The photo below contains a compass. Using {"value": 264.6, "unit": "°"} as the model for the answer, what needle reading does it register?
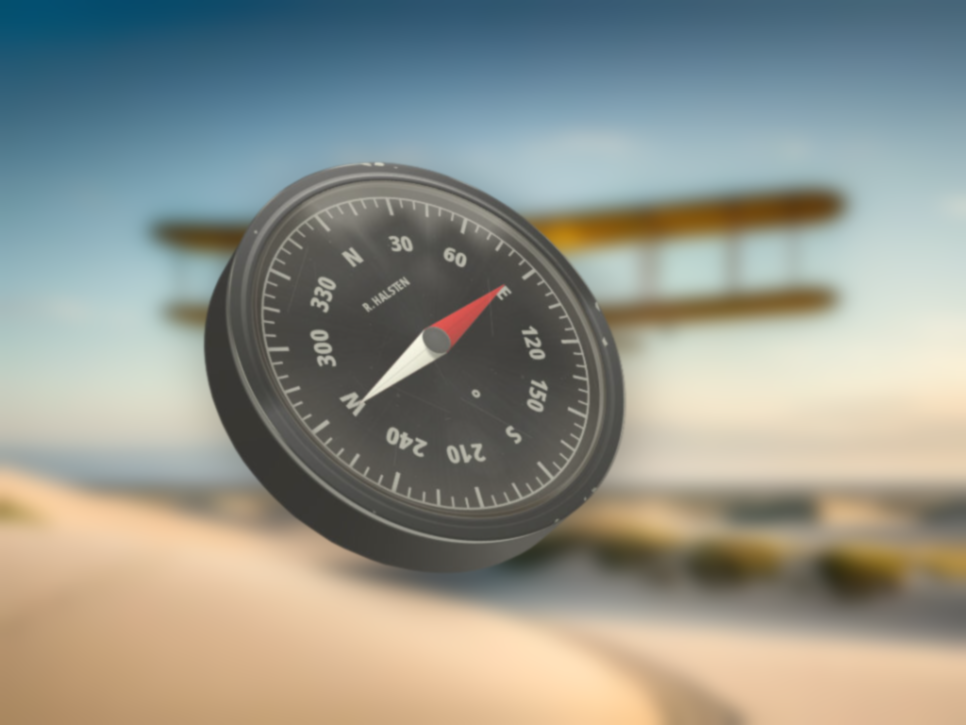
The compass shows {"value": 87.5, "unit": "°"}
